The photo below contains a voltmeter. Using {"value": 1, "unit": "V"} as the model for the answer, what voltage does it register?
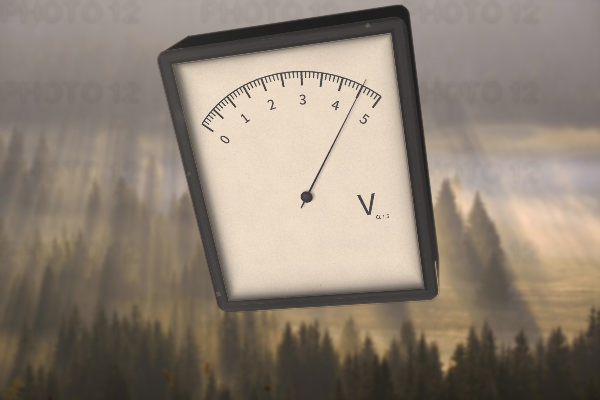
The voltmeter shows {"value": 4.5, "unit": "V"}
